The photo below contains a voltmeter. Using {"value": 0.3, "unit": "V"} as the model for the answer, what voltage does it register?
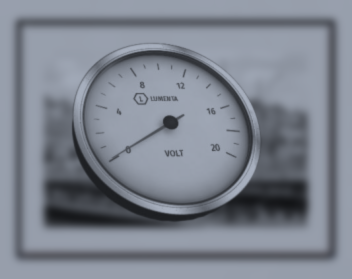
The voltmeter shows {"value": 0, "unit": "V"}
